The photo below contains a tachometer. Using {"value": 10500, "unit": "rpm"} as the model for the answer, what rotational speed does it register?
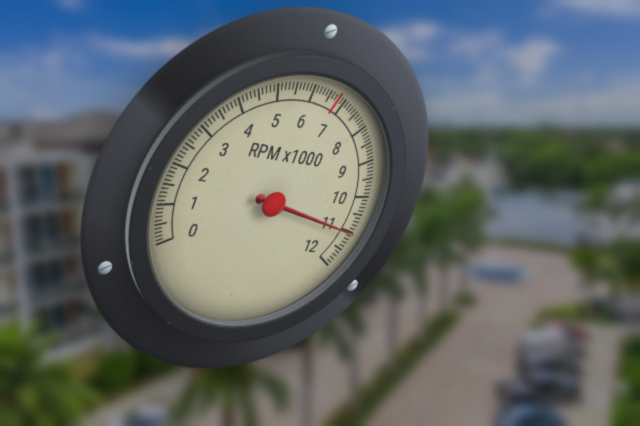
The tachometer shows {"value": 11000, "unit": "rpm"}
